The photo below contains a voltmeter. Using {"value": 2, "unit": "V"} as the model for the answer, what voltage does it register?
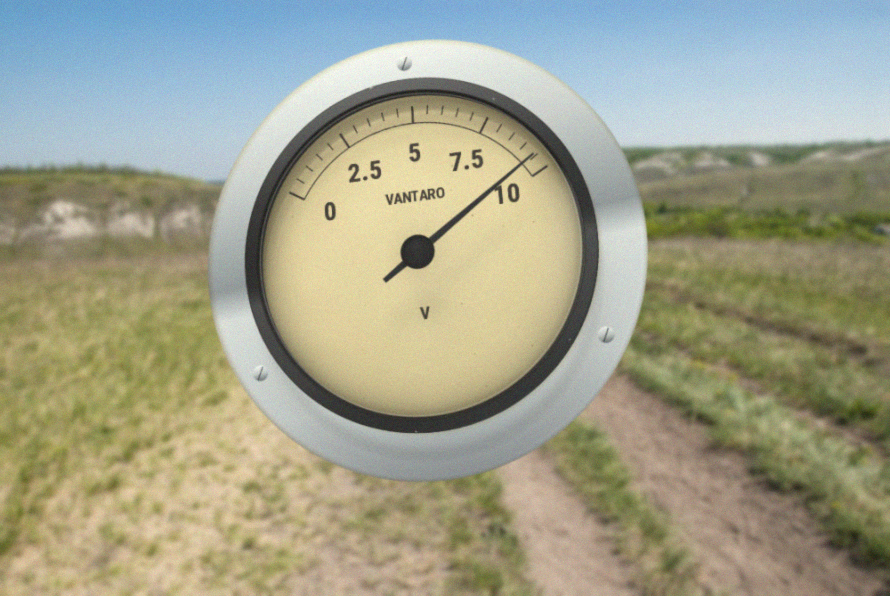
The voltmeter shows {"value": 9.5, "unit": "V"}
